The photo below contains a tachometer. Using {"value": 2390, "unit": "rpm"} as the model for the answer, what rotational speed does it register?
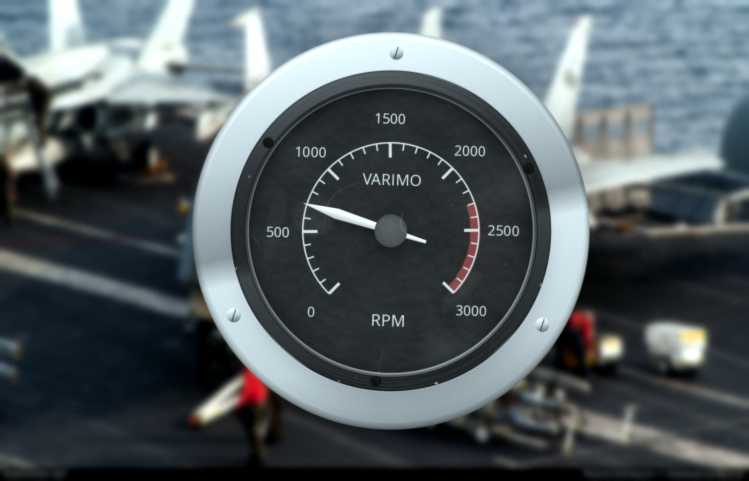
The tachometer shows {"value": 700, "unit": "rpm"}
